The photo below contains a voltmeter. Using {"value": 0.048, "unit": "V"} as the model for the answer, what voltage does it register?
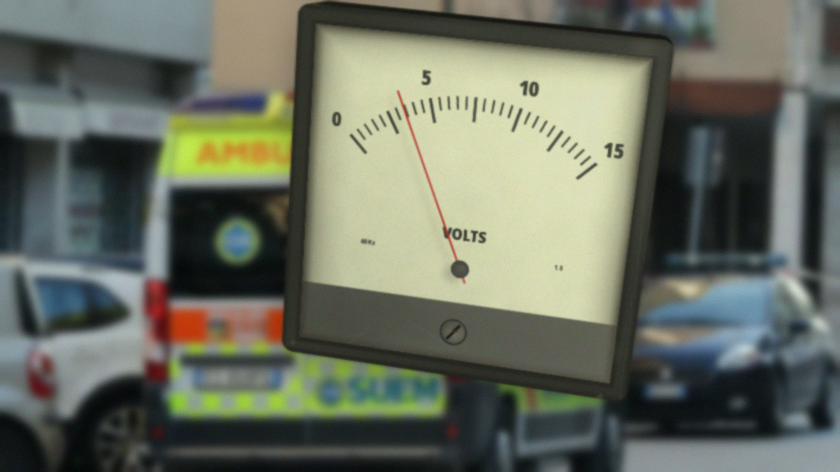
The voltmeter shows {"value": 3.5, "unit": "V"}
